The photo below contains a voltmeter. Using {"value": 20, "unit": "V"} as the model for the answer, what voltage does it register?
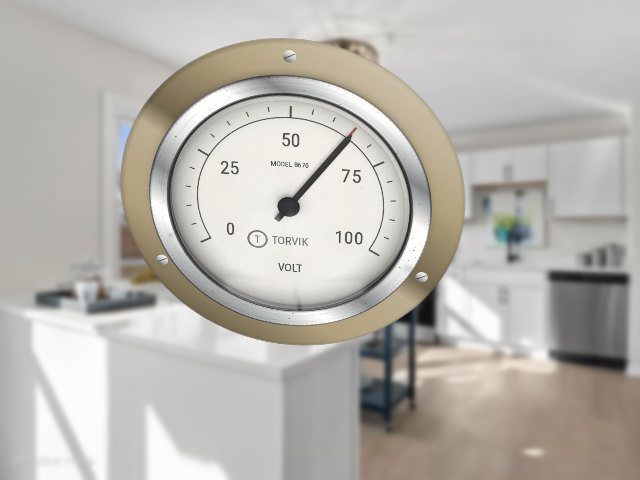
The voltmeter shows {"value": 65, "unit": "V"}
